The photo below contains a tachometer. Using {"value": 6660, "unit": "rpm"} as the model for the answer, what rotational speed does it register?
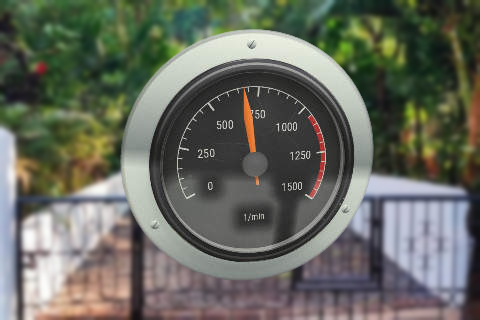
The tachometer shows {"value": 675, "unit": "rpm"}
